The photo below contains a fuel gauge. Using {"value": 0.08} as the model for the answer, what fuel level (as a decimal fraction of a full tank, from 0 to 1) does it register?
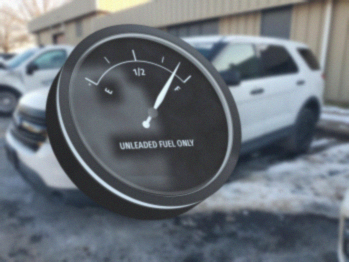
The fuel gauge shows {"value": 0.875}
